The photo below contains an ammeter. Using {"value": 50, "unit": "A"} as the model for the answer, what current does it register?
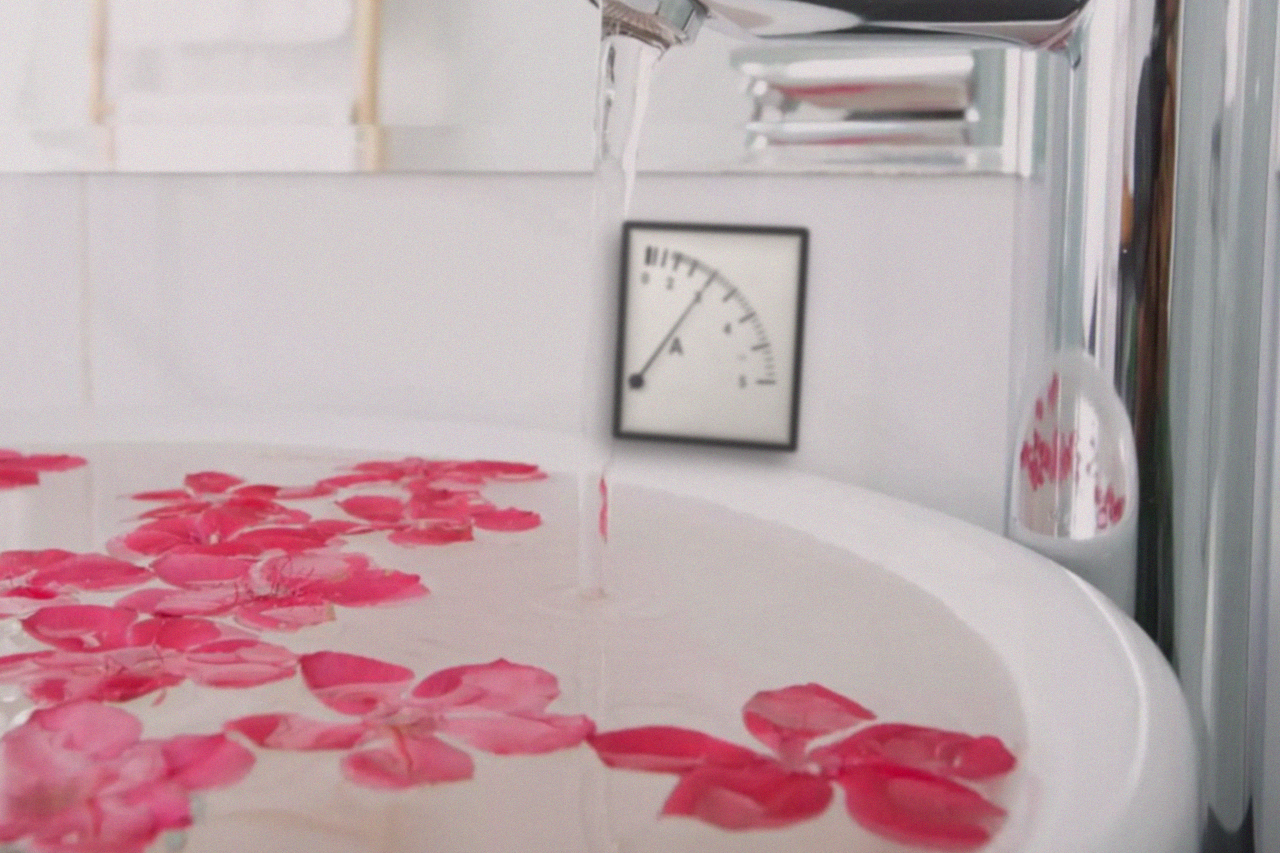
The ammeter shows {"value": 3, "unit": "A"}
